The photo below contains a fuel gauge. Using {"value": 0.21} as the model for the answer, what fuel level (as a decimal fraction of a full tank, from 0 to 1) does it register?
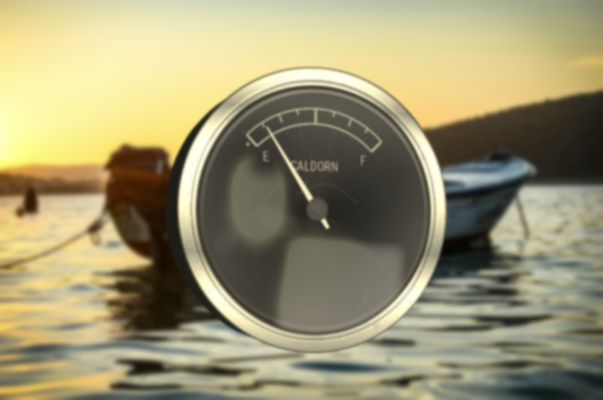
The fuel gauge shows {"value": 0.125}
